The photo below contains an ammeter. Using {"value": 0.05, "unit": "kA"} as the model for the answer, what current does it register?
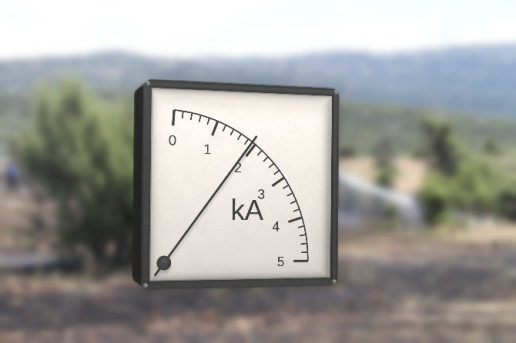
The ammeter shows {"value": 1.9, "unit": "kA"}
